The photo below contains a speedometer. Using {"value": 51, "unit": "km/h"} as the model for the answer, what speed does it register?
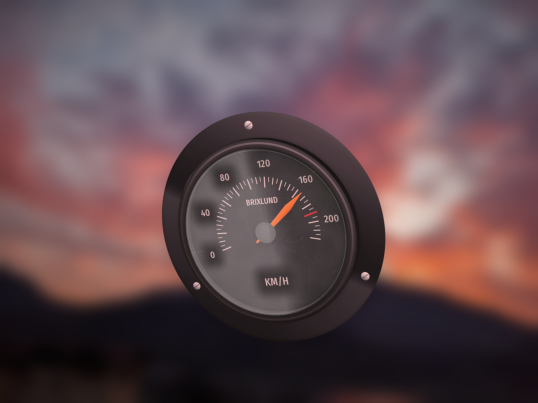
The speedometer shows {"value": 165, "unit": "km/h"}
